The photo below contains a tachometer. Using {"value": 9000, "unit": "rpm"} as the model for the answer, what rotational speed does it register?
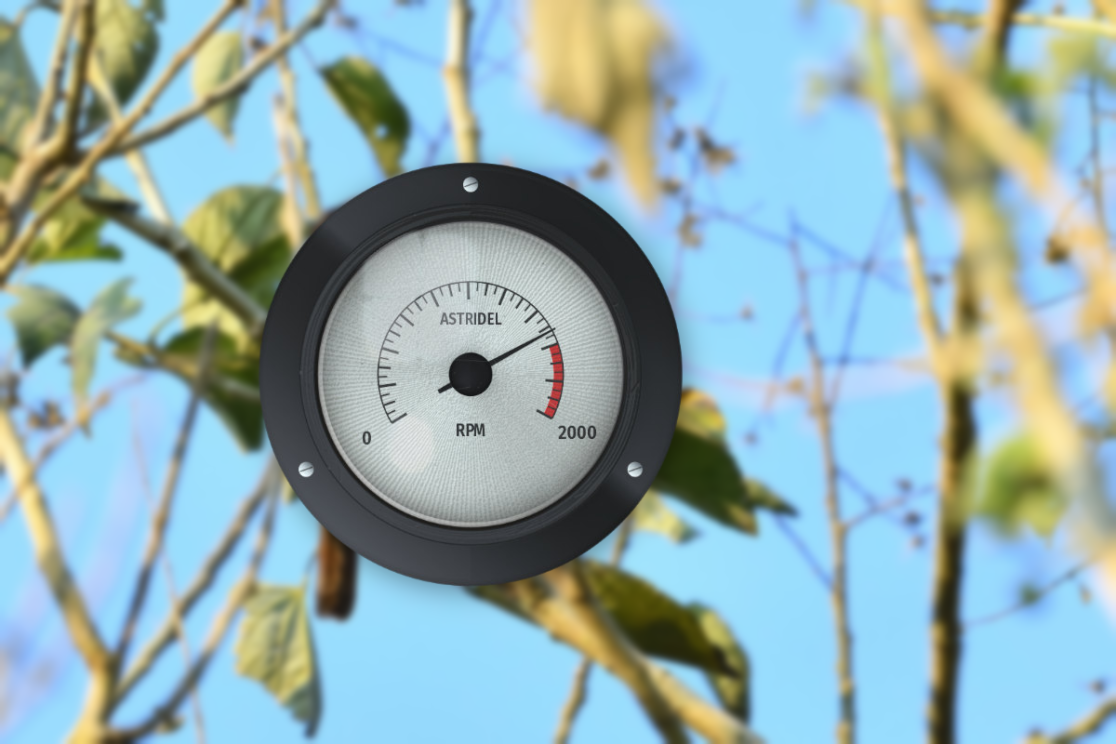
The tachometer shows {"value": 1525, "unit": "rpm"}
